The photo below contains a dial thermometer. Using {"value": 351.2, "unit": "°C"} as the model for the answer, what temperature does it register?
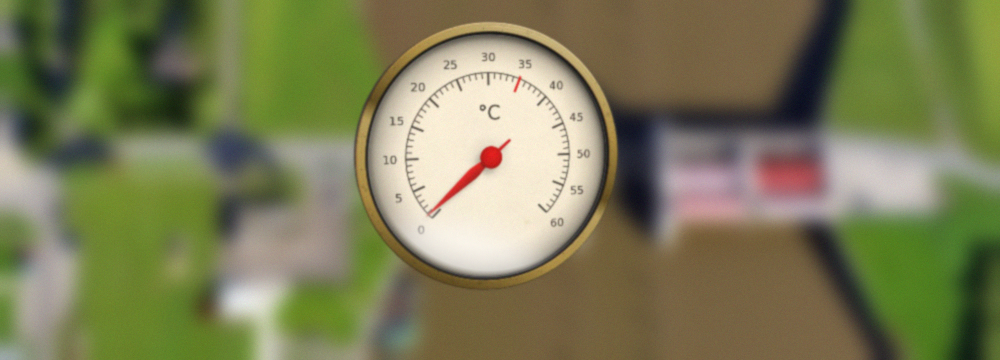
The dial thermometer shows {"value": 1, "unit": "°C"}
